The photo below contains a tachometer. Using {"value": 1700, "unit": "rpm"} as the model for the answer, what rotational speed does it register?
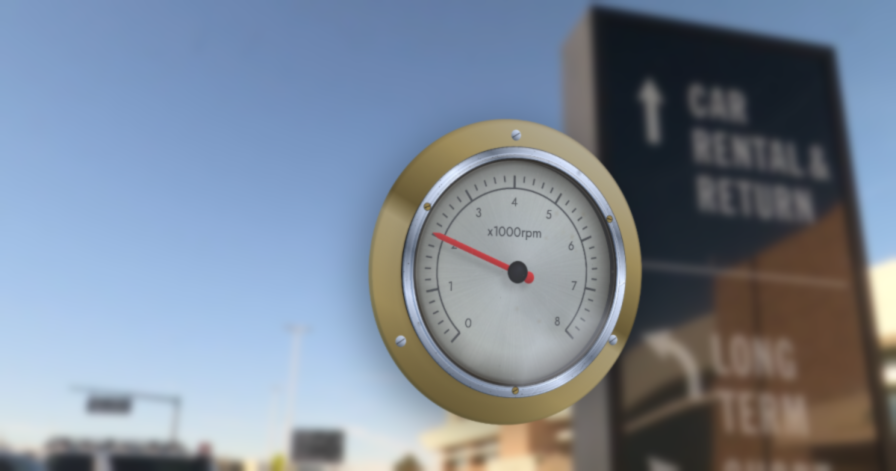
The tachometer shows {"value": 2000, "unit": "rpm"}
